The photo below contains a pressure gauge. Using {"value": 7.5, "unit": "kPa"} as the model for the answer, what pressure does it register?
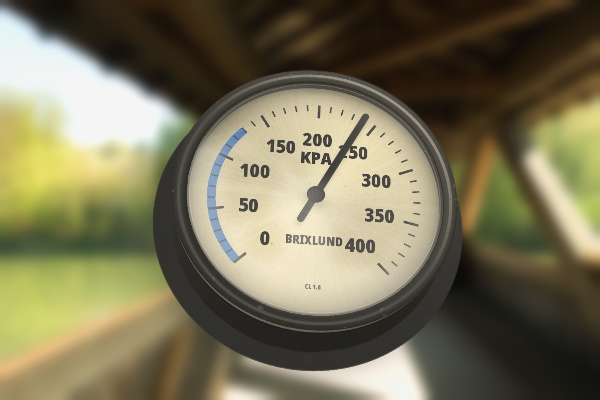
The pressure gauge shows {"value": 240, "unit": "kPa"}
